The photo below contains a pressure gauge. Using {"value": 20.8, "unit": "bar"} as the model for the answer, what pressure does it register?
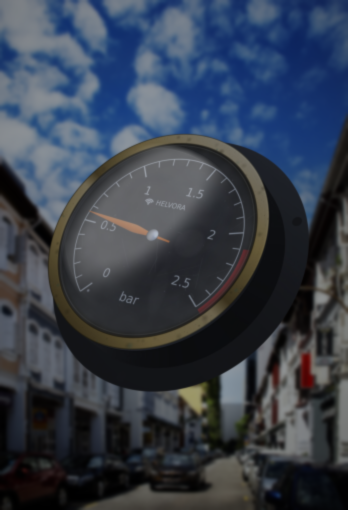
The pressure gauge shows {"value": 0.55, "unit": "bar"}
